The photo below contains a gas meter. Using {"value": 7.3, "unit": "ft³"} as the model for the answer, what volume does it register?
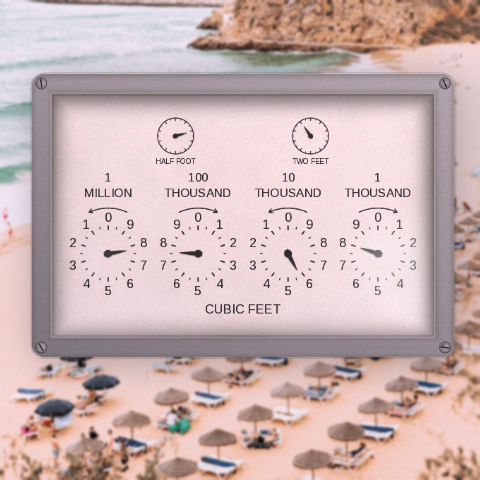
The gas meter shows {"value": 775800, "unit": "ft³"}
